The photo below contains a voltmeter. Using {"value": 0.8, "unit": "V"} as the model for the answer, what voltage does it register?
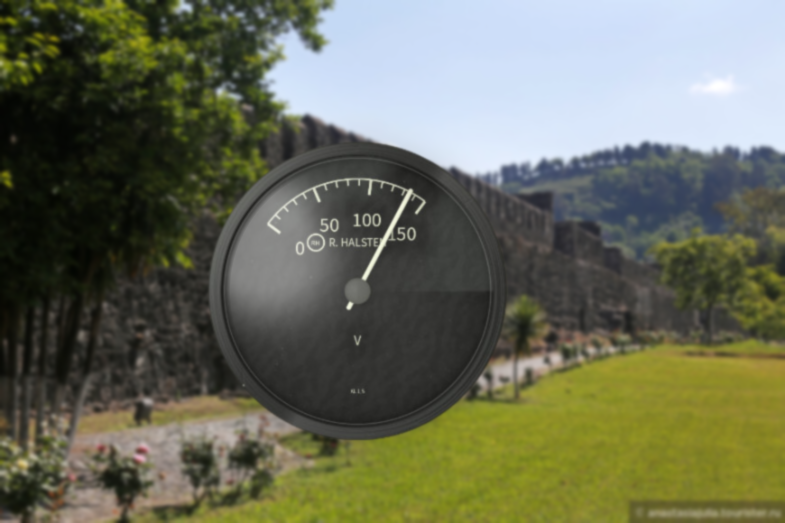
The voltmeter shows {"value": 135, "unit": "V"}
